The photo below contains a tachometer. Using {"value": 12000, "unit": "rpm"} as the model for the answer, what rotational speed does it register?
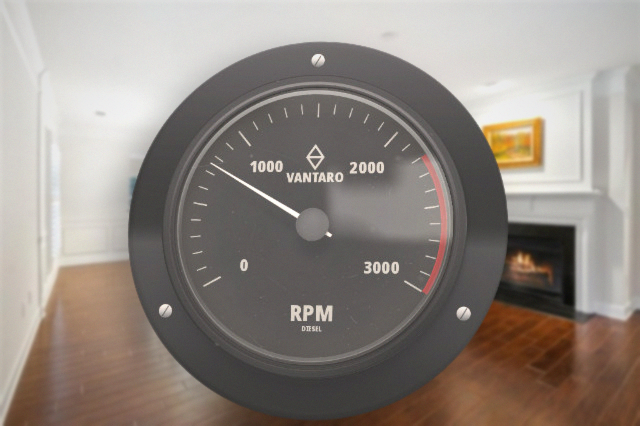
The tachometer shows {"value": 750, "unit": "rpm"}
